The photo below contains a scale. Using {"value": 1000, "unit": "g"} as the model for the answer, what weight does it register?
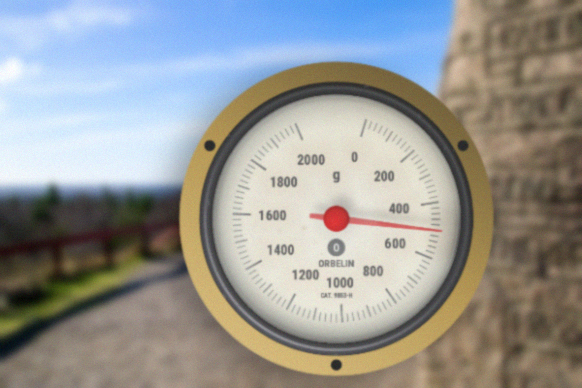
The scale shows {"value": 500, "unit": "g"}
